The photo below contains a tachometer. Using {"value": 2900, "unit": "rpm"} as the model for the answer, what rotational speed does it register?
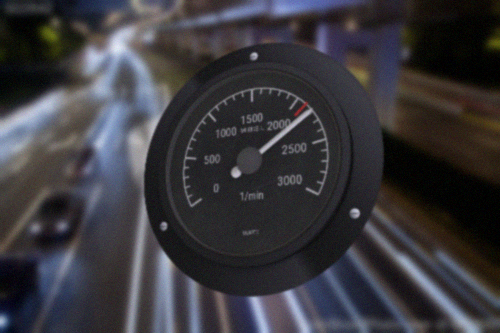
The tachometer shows {"value": 2200, "unit": "rpm"}
